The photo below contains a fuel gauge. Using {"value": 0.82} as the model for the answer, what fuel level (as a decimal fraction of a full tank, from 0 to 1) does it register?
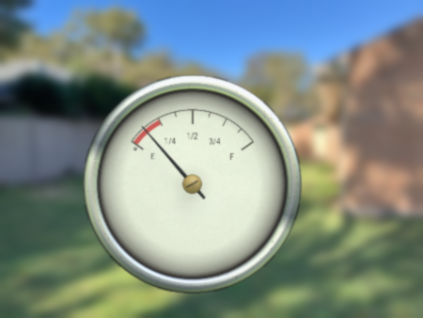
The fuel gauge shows {"value": 0.125}
